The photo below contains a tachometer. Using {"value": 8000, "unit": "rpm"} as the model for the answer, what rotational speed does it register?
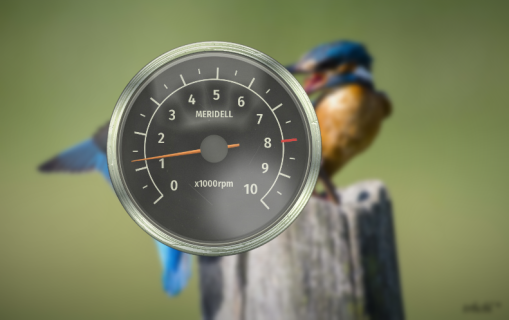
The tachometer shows {"value": 1250, "unit": "rpm"}
